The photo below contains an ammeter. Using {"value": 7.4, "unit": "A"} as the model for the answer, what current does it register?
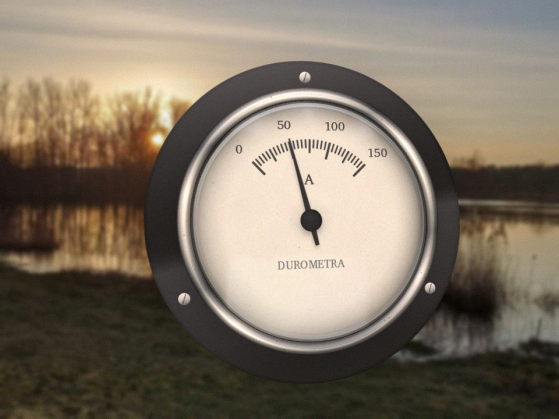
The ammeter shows {"value": 50, "unit": "A"}
